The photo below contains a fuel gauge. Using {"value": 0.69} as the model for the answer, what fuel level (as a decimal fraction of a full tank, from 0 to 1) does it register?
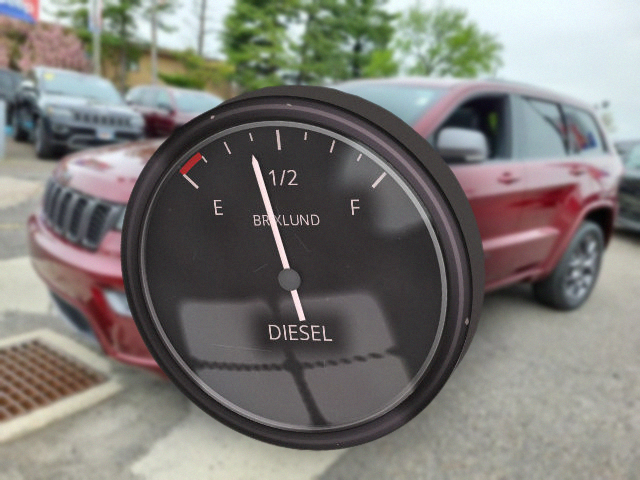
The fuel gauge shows {"value": 0.375}
